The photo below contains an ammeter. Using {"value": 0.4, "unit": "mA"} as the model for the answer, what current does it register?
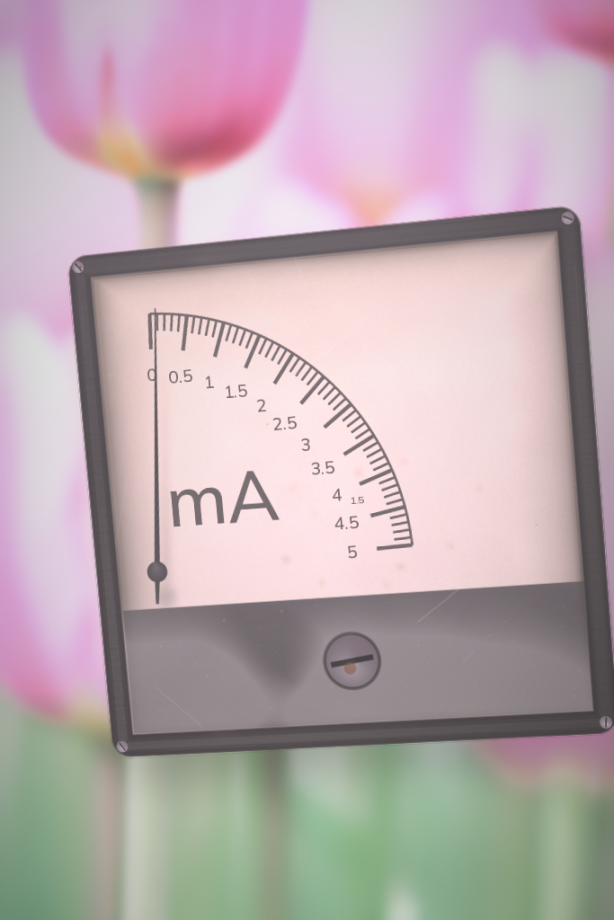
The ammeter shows {"value": 0.1, "unit": "mA"}
